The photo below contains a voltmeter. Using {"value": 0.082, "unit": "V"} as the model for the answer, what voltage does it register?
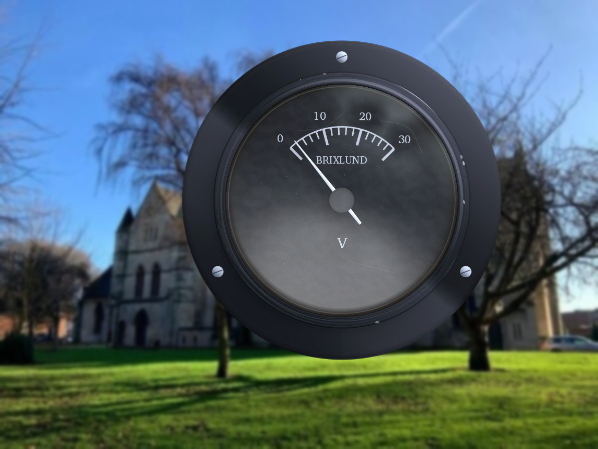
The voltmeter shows {"value": 2, "unit": "V"}
